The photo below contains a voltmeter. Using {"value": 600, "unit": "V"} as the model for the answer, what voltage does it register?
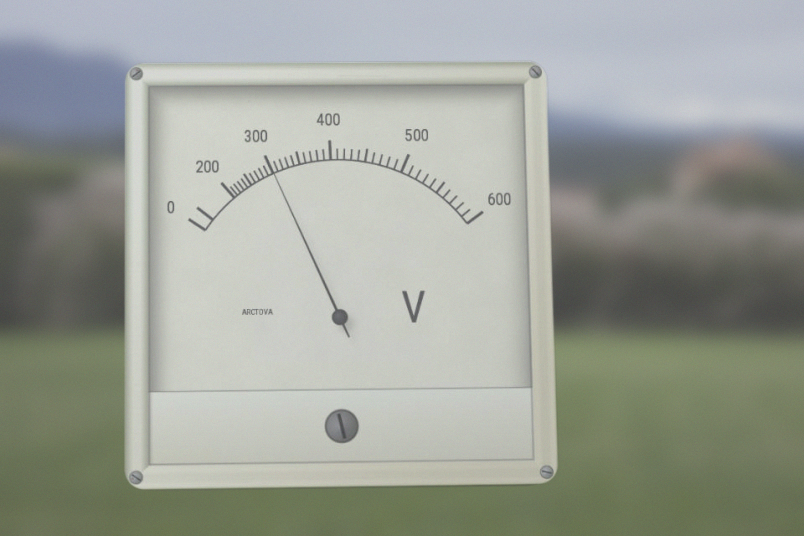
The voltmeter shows {"value": 300, "unit": "V"}
